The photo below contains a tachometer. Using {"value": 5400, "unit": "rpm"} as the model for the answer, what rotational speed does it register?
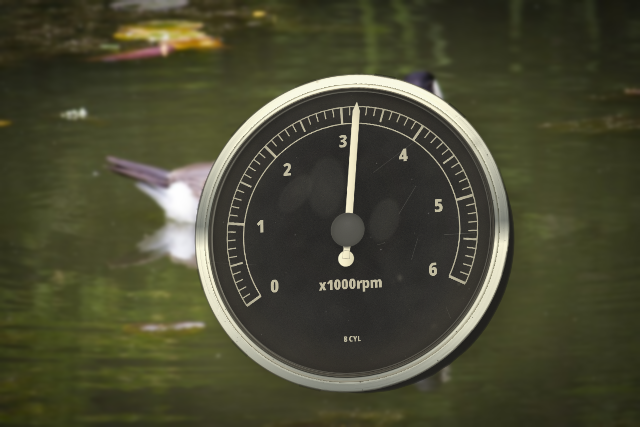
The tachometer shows {"value": 3200, "unit": "rpm"}
